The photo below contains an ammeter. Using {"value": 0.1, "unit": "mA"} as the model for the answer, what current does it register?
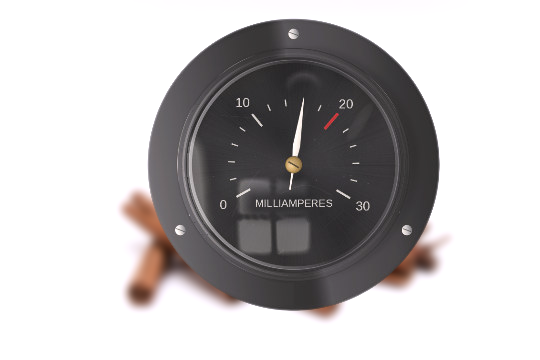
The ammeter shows {"value": 16, "unit": "mA"}
